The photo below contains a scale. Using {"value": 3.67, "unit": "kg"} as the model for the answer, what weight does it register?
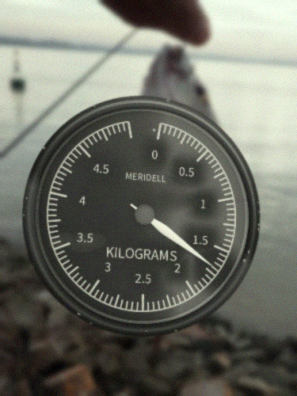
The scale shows {"value": 1.7, "unit": "kg"}
